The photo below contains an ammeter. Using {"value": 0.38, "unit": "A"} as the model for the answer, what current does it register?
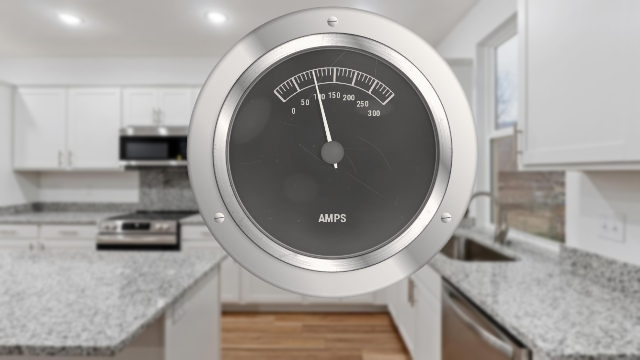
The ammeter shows {"value": 100, "unit": "A"}
